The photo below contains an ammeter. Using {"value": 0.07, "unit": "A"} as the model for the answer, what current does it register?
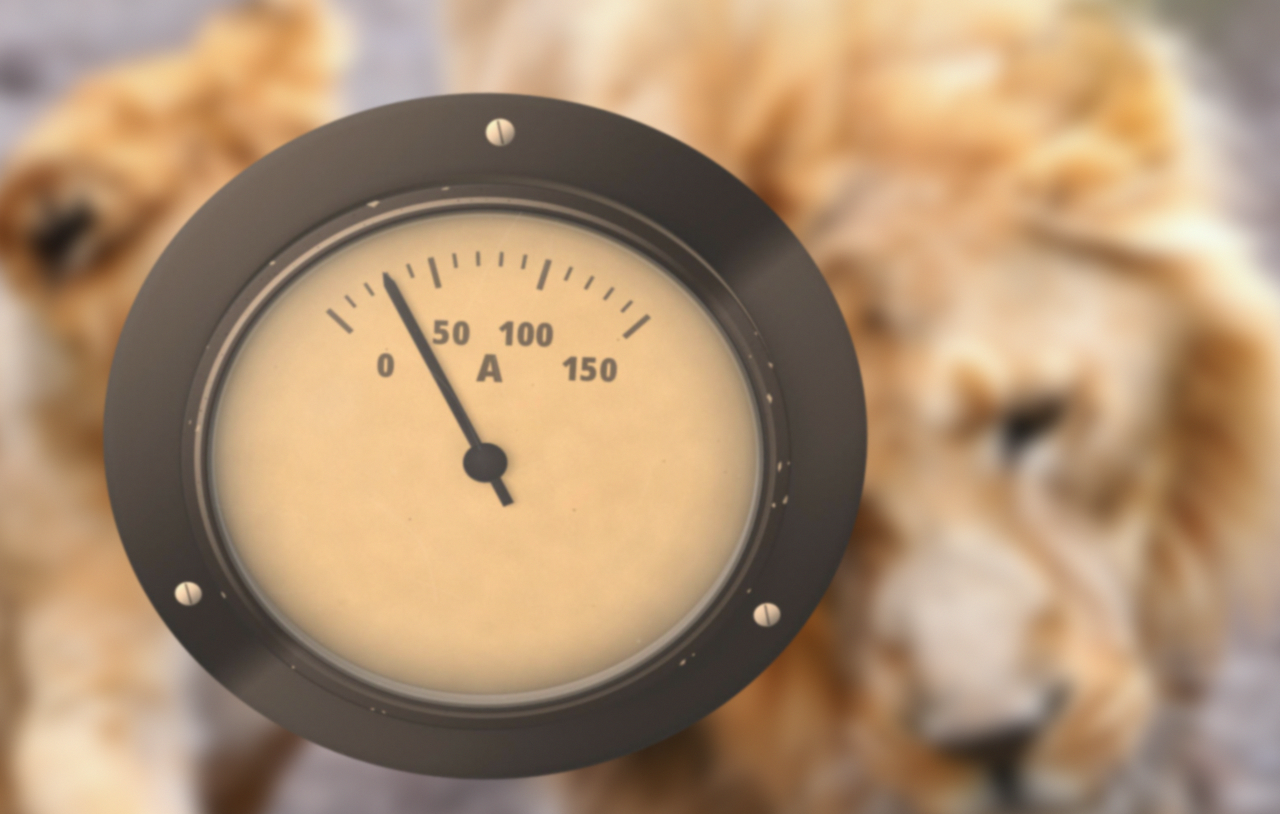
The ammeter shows {"value": 30, "unit": "A"}
